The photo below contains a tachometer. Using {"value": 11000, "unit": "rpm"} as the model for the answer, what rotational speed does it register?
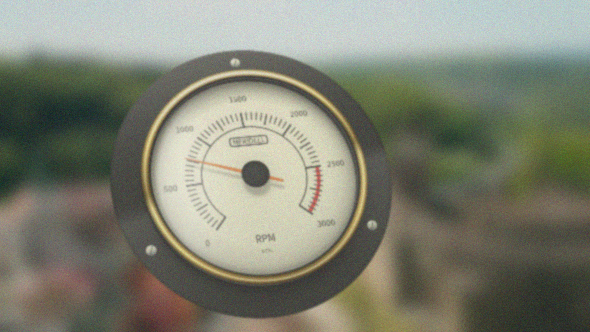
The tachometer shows {"value": 750, "unit": "rpm"}
